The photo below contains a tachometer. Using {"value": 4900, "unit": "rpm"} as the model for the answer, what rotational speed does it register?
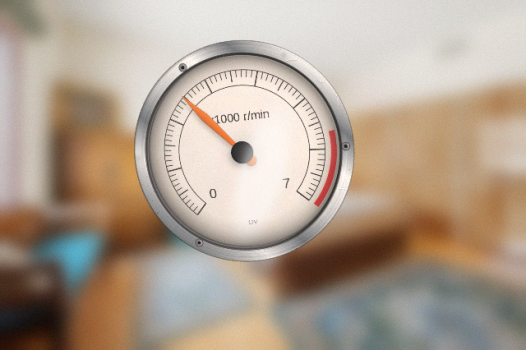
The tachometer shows {"value": 2500, "unit": "rpm"}
